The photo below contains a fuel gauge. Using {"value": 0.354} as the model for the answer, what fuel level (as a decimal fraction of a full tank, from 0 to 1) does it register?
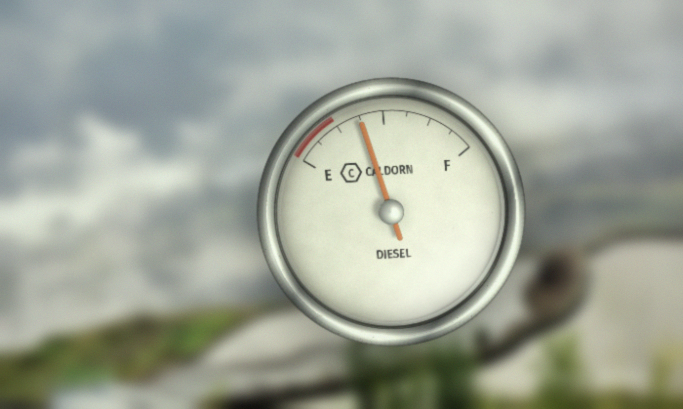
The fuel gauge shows {"value": 0.375}
